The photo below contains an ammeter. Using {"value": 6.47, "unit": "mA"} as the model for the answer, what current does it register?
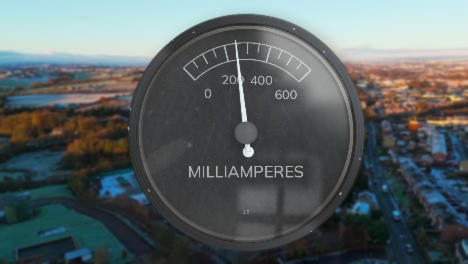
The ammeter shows {"value": 250, "unit": "mA"}
